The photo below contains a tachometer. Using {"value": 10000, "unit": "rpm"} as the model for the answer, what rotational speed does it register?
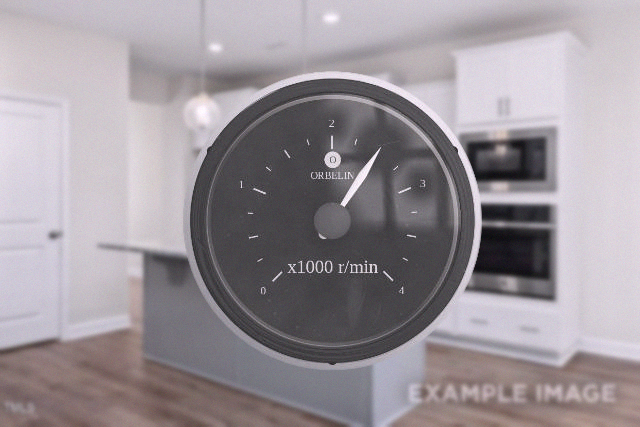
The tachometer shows {"value": 2500, "unit": "rpm"}
